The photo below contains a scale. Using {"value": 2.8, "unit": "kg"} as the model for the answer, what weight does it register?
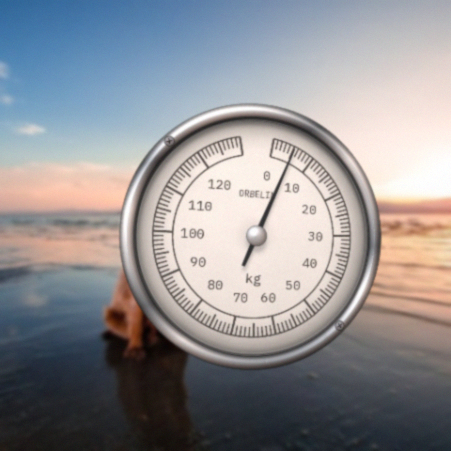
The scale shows {"value": 5, "unit": "kg"}
